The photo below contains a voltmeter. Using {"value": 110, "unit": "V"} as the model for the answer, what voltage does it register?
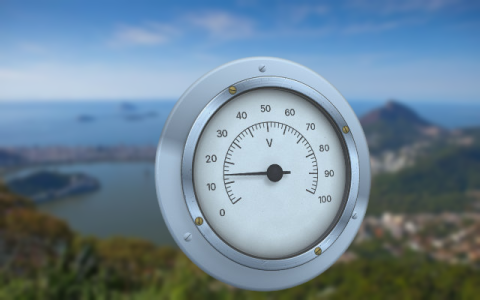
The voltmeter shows {"value": 14, "unit": "V"}
